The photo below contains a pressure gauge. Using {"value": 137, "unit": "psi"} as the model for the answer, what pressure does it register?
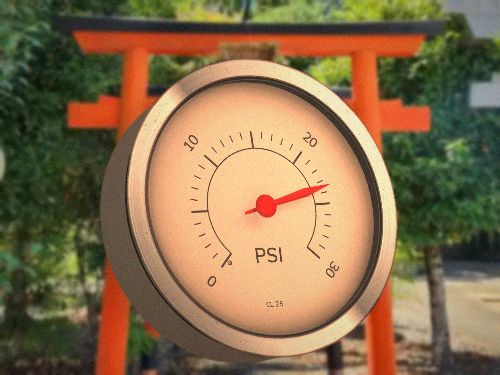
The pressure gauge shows {"value": 23.5, "unit": "psi"}
